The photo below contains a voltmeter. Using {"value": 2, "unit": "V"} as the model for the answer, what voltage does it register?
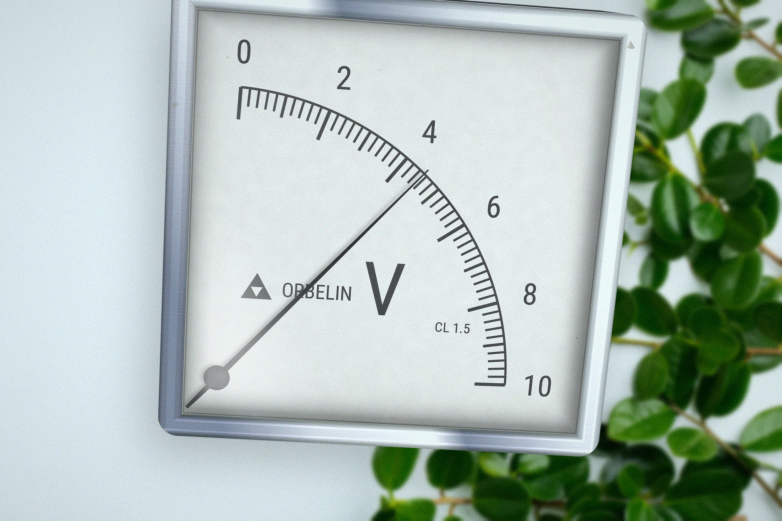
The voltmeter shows {"value": 4.5, "unit": "V"}
